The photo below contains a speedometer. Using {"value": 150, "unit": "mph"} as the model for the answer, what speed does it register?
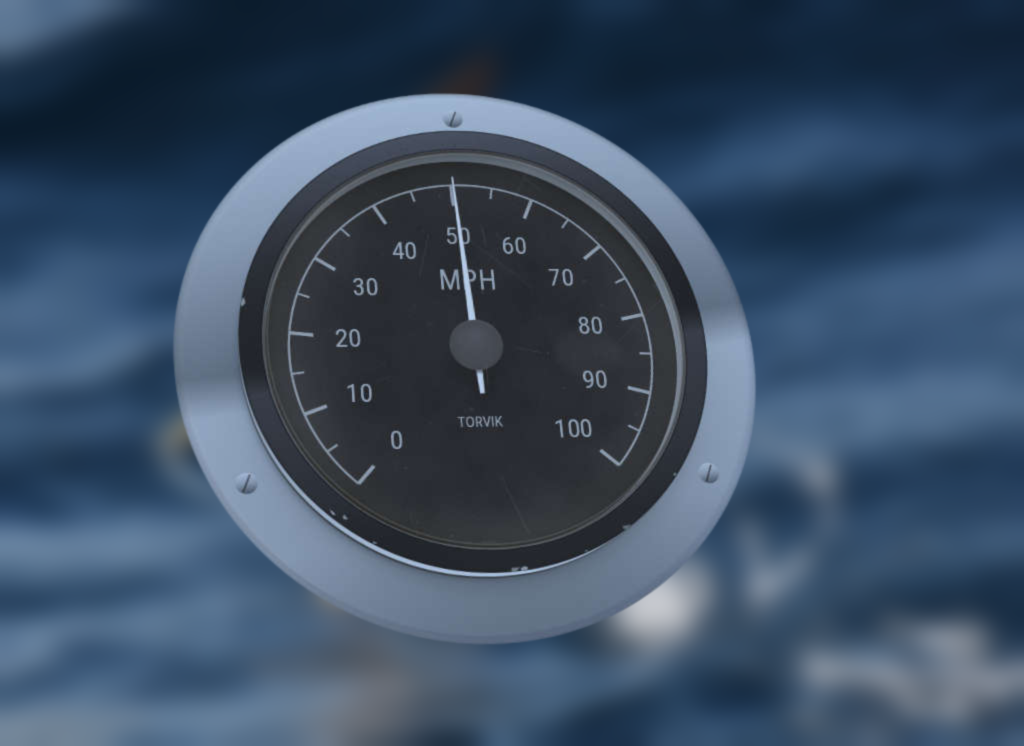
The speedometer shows {"value": 50, "unit": "mph"}
